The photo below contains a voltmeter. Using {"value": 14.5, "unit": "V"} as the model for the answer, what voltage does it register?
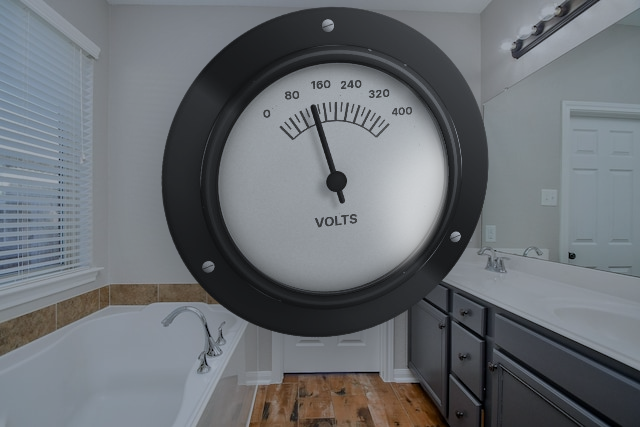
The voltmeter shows {"value": 120, "unit": "V"}
